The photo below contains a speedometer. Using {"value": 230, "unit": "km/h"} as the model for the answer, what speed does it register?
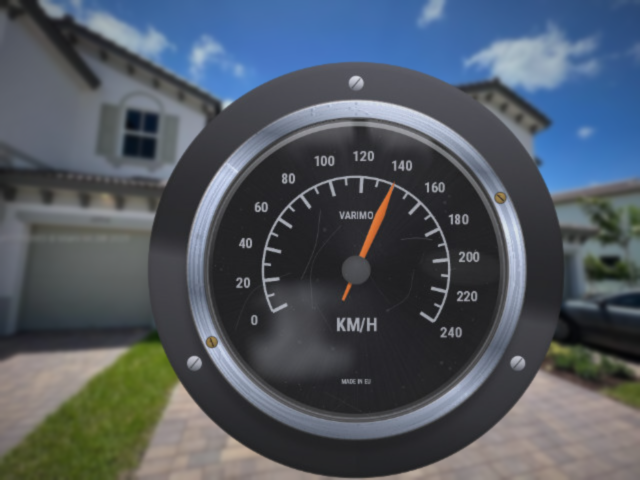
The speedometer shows {"value": 140, "unit": "km/h"}
